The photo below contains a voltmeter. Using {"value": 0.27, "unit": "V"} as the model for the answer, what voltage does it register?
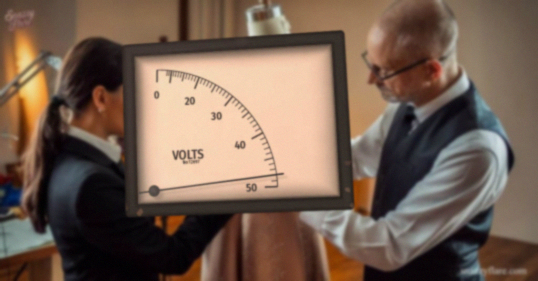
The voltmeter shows {"value": 48, "unit": "V"}
